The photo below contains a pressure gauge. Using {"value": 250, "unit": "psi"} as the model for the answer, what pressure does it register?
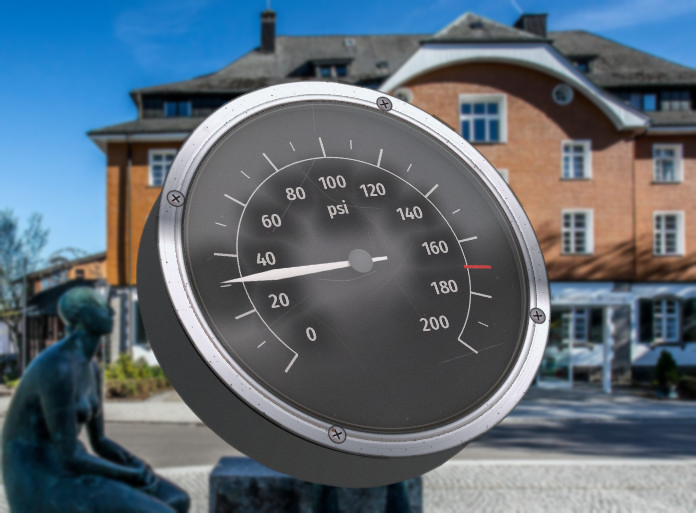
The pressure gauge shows {"value": 30, "unit": "psi"}
